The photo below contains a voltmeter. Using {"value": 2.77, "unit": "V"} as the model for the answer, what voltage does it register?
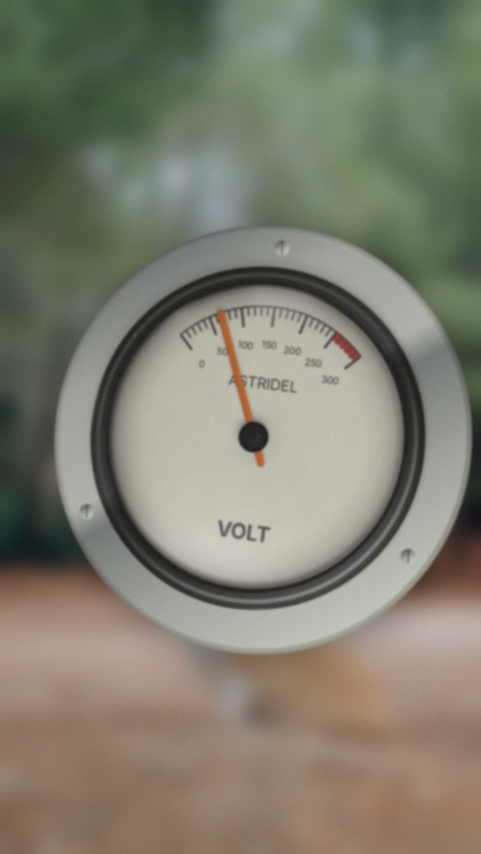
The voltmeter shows {"value": 70, "unit": "V"}
